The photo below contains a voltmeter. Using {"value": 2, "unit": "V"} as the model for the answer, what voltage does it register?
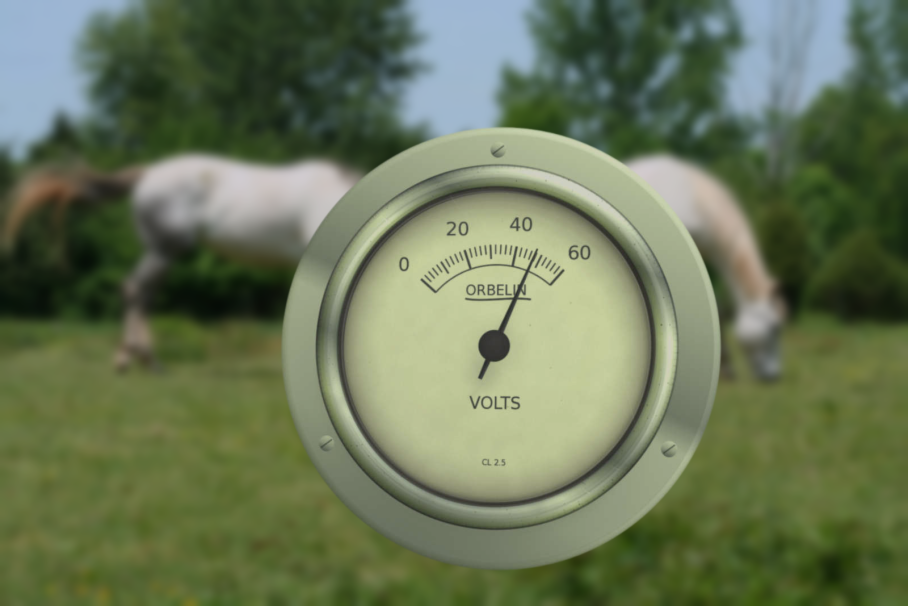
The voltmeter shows {"value": 48, "unit": "V"}
